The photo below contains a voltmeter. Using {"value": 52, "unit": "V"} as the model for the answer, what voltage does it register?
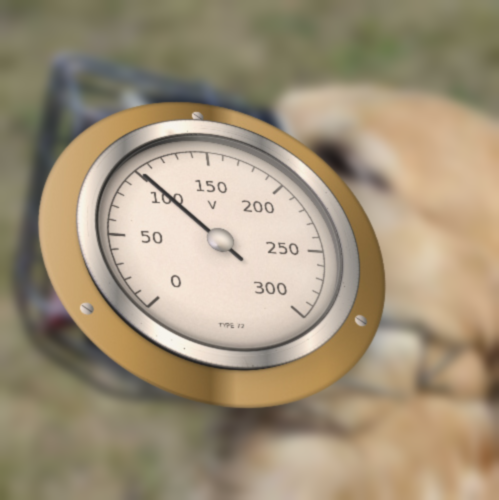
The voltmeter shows {"value": 100, "unit": "V"}
